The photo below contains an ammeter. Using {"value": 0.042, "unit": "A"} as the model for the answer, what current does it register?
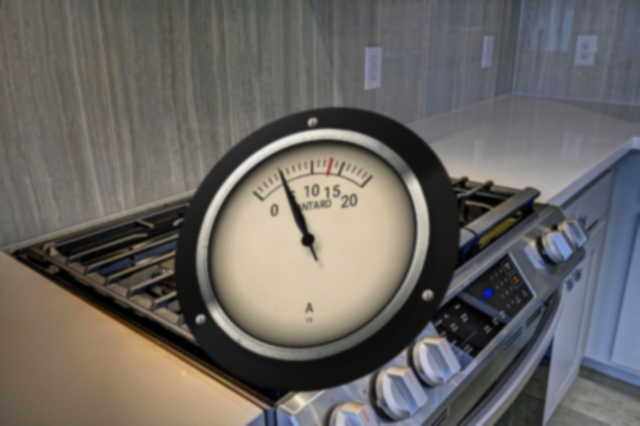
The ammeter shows {"value": 5, "unit": "A"}
